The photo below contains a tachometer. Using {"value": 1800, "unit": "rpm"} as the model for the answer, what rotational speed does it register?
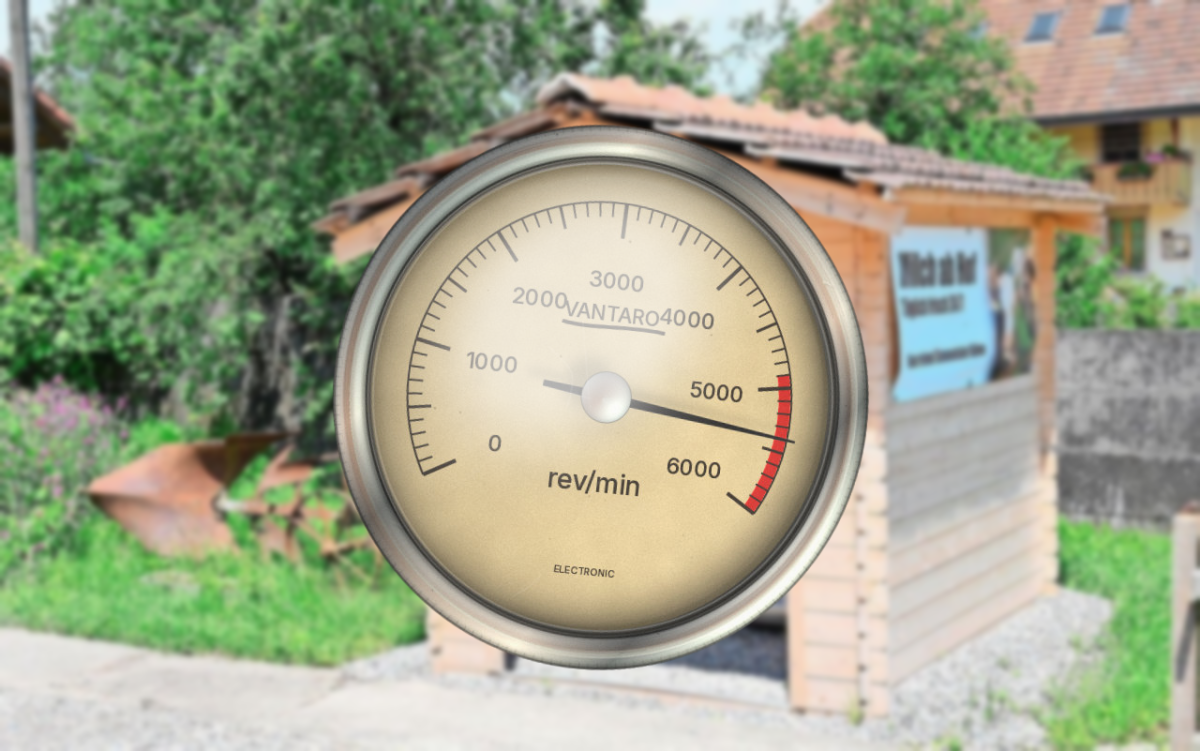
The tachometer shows {"value": 5400, "unit": "rpm"}
